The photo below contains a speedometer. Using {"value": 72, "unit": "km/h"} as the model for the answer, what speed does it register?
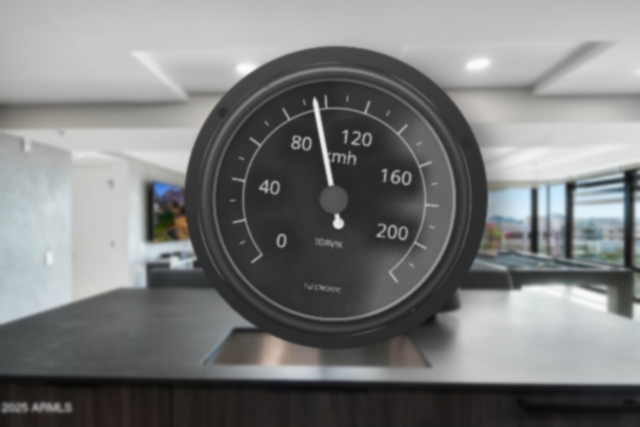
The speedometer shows {"value": 95, "unit": "km/h"}
